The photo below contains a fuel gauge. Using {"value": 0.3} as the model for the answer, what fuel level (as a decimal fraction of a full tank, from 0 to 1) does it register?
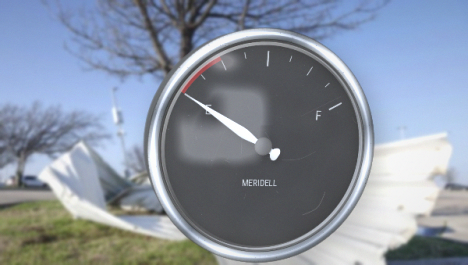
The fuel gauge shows {"value": 0}
